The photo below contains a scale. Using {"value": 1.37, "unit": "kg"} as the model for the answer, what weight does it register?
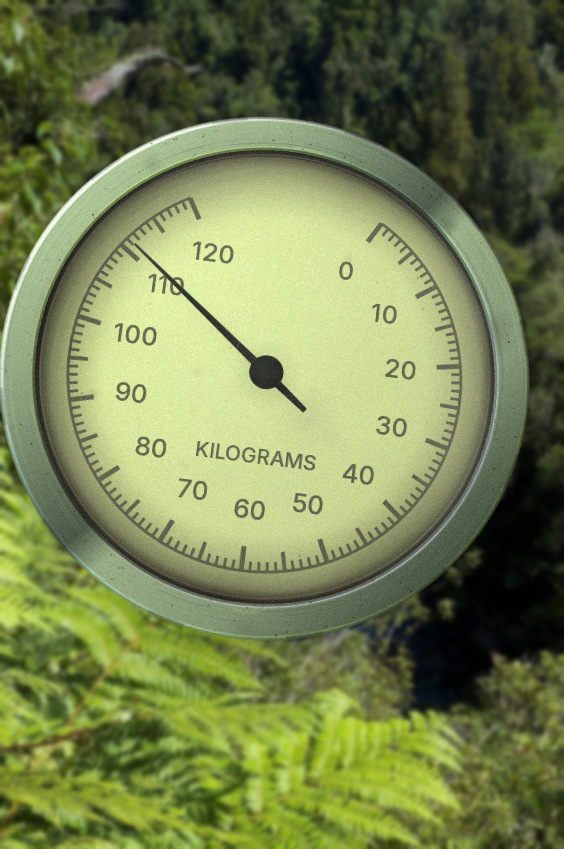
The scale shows {"value": 111, "unit": "kg"}
